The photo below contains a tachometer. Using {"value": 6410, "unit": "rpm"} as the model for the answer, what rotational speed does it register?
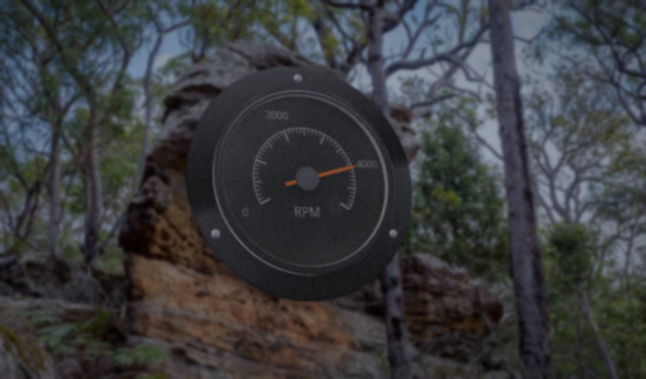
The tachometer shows {"value": 4000, "unit": "rpm"}
